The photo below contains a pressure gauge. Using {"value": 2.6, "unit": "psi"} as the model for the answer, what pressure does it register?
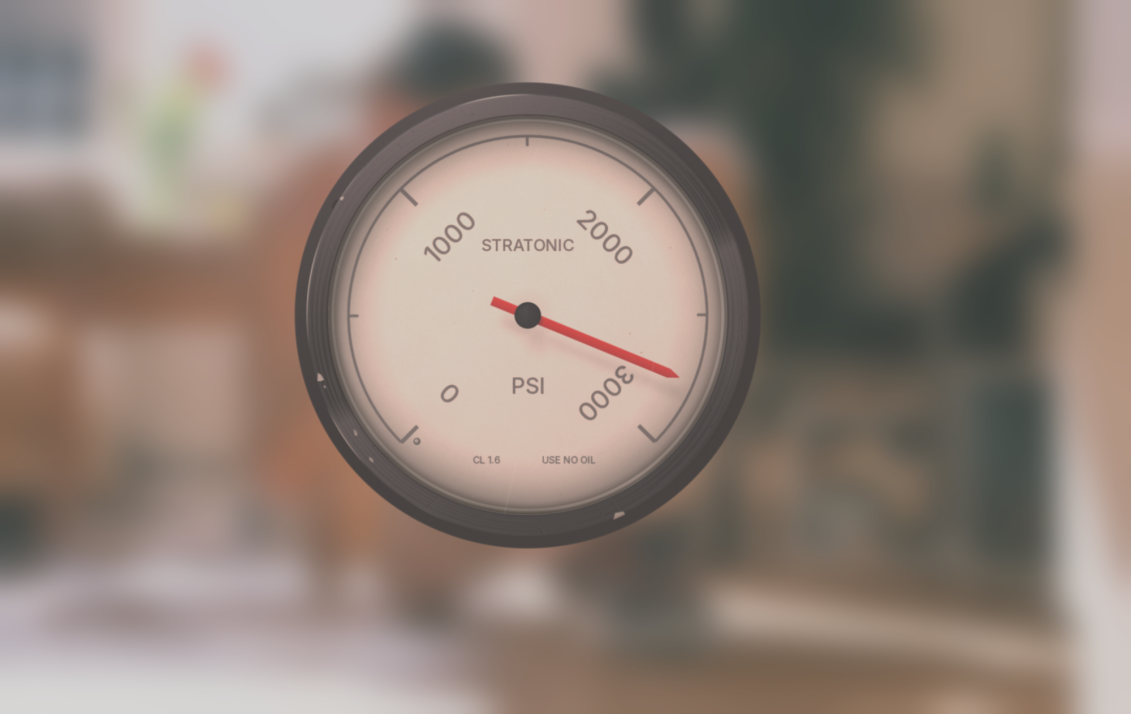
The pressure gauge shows {"value": 2750, "unit": "psi"}
